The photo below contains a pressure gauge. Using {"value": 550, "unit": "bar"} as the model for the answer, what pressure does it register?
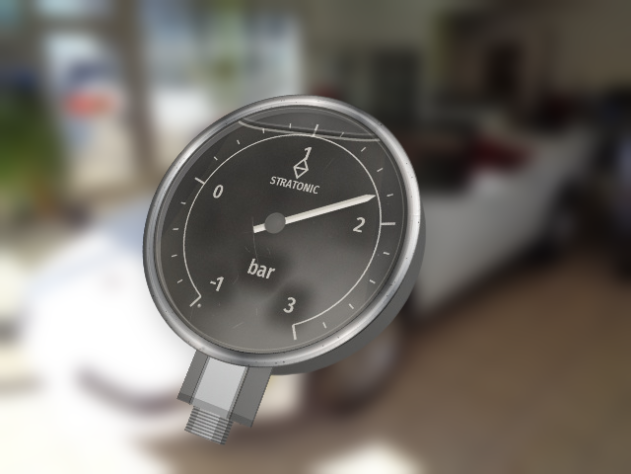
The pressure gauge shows {"value": 1.8, "unit": "bar"}
